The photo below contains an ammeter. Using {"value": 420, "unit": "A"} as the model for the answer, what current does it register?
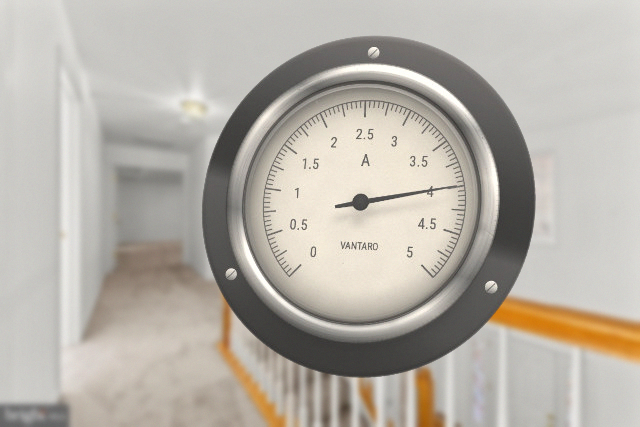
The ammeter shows {"value": 4, "unit": "A"}
